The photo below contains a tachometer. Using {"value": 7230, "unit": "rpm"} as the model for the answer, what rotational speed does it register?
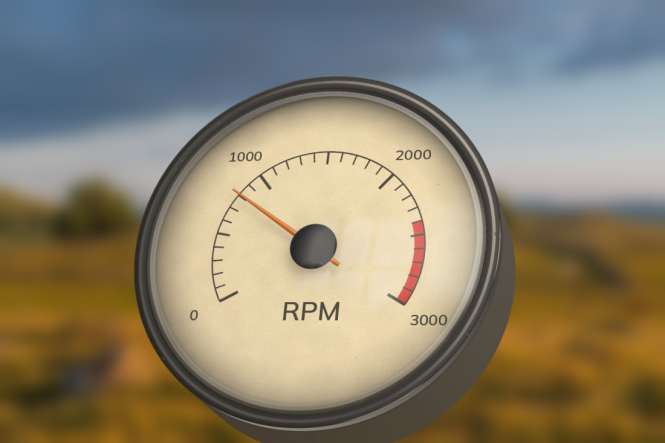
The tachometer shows {"value": 800, "unit": "rpm"}
